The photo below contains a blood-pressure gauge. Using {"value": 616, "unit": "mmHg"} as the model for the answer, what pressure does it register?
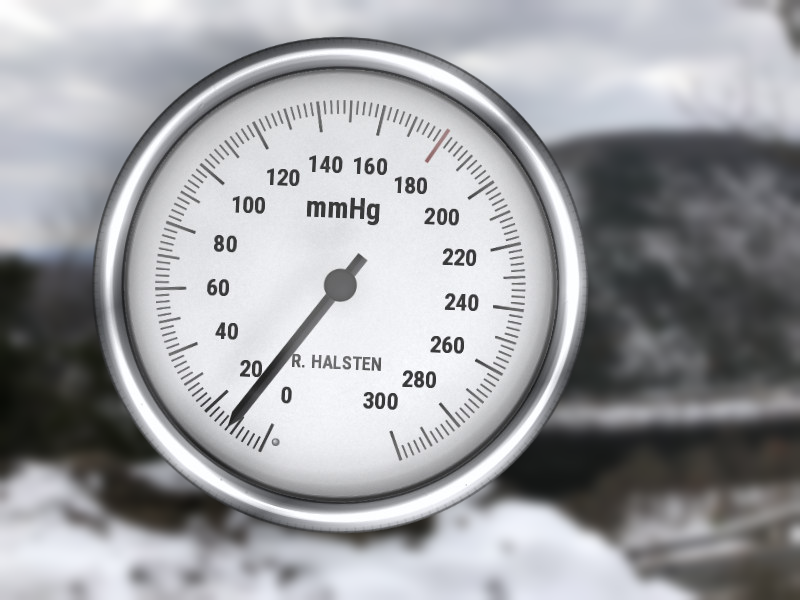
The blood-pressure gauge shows {"value": 12, "unit": "mmHg"}
